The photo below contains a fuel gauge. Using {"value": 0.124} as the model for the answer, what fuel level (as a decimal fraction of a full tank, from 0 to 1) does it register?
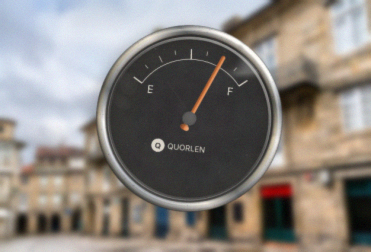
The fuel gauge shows {"value": 0.75}
